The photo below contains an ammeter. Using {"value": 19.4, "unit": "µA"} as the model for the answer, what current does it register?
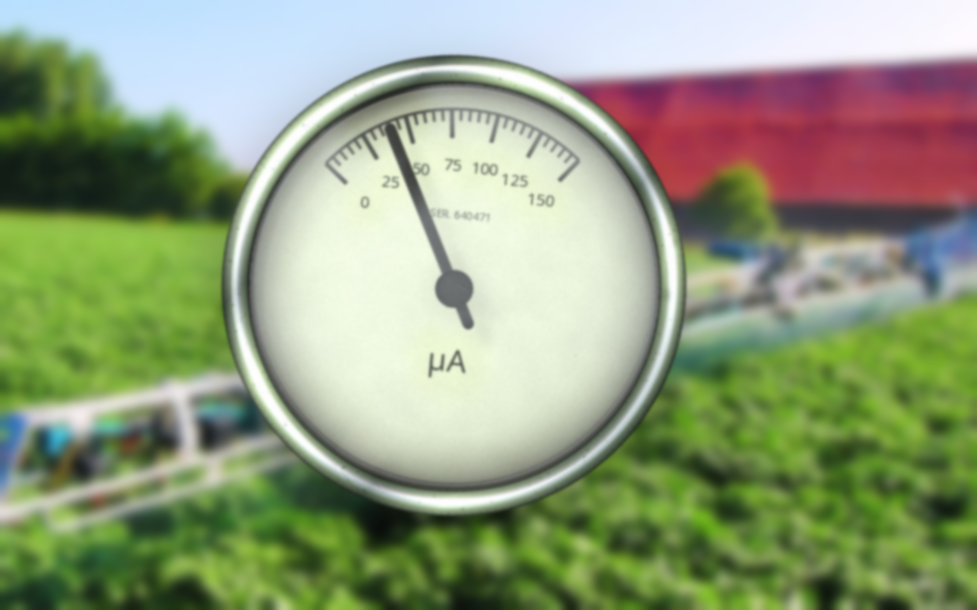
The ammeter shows {"value": 40, "unit": "µA"}
